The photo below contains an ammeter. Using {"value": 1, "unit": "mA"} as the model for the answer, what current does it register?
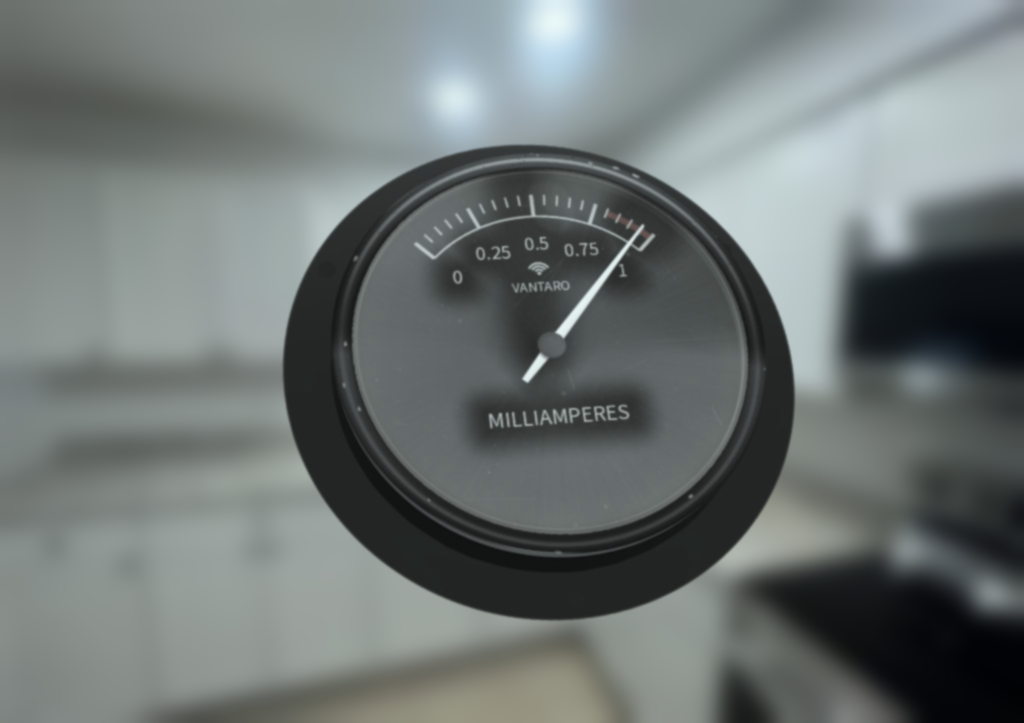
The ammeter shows {"value": 0.95, "unit": "mA"}
